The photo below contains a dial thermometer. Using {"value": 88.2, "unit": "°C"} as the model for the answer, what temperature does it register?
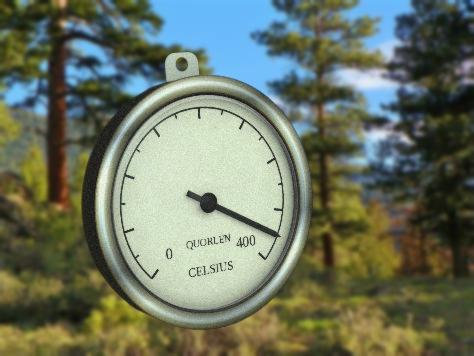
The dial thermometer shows {"value": 375, "unit": "°C"}
